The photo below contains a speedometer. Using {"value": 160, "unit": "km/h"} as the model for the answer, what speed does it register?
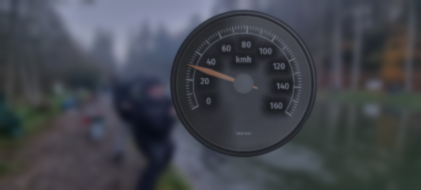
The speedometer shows {"value": 30, "unit": "km/h"}
